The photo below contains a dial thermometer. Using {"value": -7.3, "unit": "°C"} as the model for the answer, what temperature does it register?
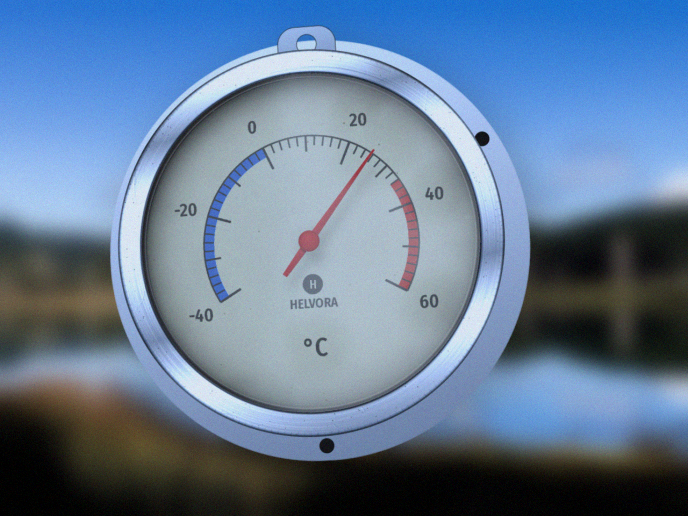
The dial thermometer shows {"value": 26, "unit": "°C"}
